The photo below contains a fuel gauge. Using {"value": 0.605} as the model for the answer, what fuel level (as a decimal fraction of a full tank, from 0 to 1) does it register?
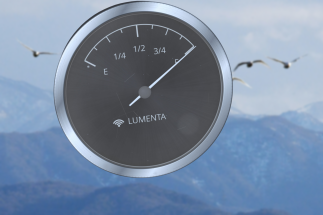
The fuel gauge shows {"value": 1}
